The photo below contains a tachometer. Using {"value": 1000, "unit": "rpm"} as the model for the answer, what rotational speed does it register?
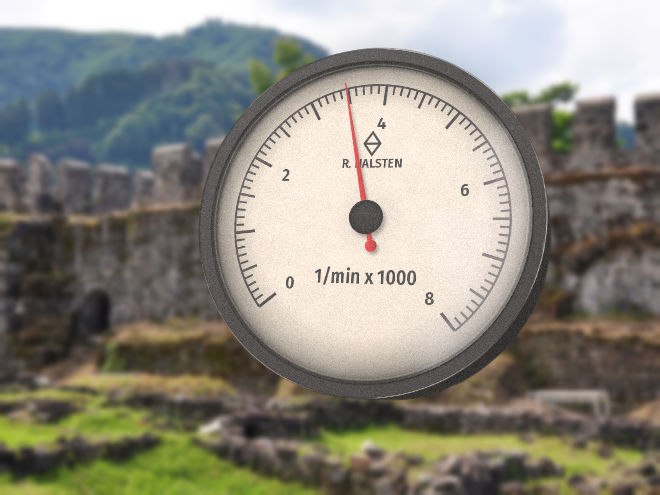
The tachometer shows {"value": 3500, "unit": "rpm"}
